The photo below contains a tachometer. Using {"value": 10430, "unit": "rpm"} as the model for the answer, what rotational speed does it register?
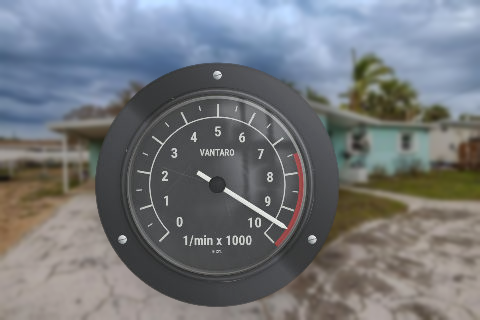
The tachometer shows {"value": 9500, "unit": "rpm"}
